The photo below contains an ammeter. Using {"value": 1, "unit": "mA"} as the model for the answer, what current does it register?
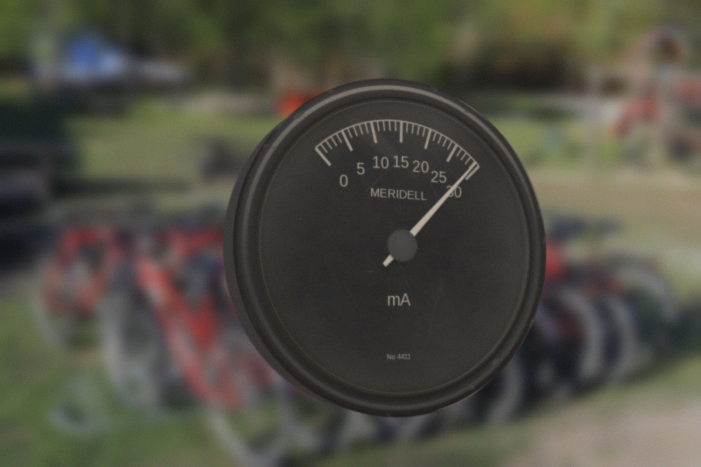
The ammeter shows {"value": 29, "unit": "mA"}
